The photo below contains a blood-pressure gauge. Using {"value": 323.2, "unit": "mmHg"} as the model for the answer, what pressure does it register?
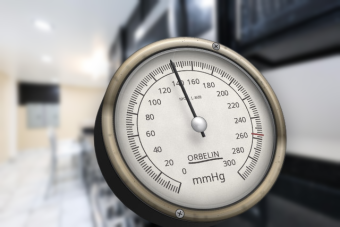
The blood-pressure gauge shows {"value": 140, "unit": "mmHg"}
